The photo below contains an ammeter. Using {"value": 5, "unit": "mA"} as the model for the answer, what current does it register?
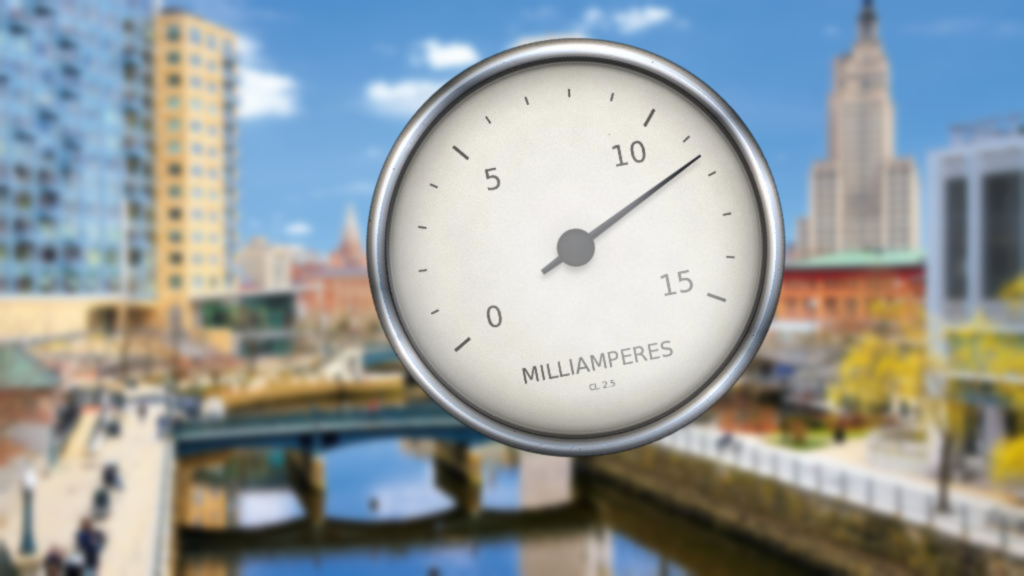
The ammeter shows {"value": 11.5, "unit": "mA"}
